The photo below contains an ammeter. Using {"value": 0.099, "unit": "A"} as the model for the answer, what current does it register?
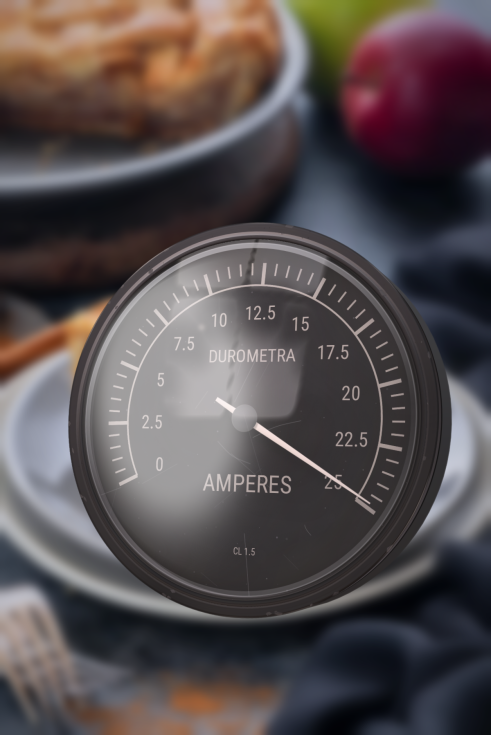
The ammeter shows {"value": 24.75, "unit": "A"}
